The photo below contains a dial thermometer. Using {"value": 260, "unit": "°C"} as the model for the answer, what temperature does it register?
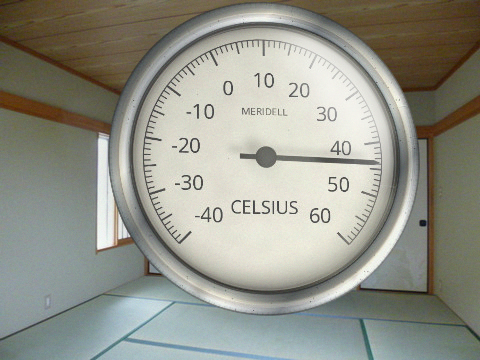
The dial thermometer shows {"value": 44, "unit": "°C"}
